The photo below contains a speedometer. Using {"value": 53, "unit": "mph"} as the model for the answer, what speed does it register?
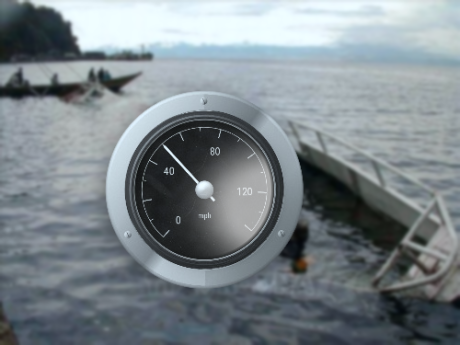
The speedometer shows {"value": 50, "unit": "mph"}
